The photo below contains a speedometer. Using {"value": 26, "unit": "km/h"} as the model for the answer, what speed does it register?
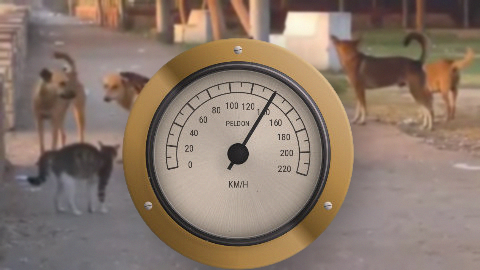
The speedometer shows {"value": 140, "unit": "km/h"}
